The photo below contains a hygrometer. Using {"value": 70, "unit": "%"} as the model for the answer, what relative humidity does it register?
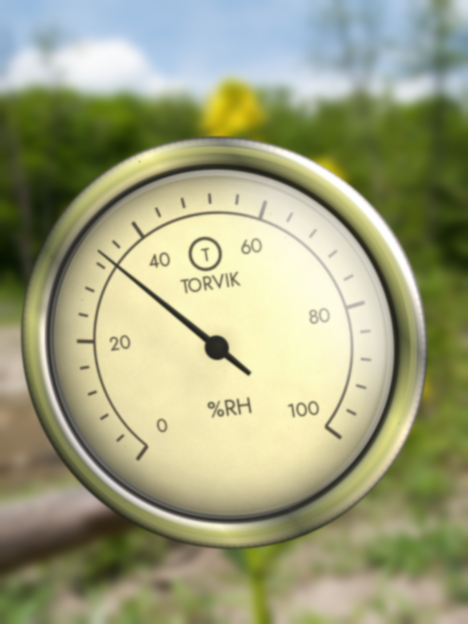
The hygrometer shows {"value": 34, "unit": "%"}
